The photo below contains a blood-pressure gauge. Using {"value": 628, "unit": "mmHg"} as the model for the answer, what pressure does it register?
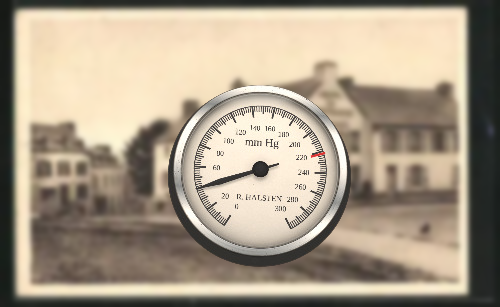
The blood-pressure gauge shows {"value": 40, "unit": "mmHg"}
